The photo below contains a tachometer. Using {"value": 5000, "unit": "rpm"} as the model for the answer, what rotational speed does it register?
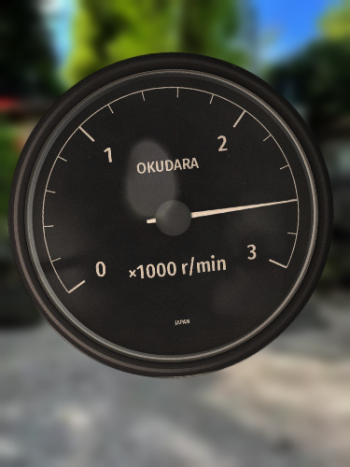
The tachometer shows {"value": 2600, "unit": "rpm"}
